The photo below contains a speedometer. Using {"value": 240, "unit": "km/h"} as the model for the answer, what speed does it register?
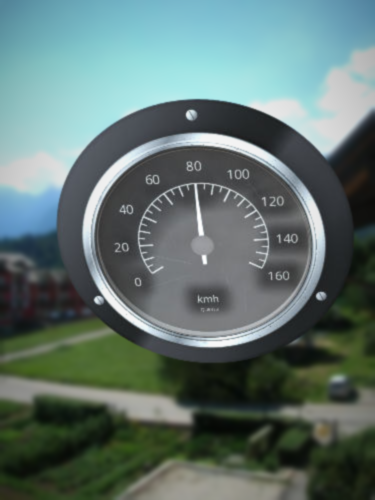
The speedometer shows {"value": 80, "unit": "km/h"}
